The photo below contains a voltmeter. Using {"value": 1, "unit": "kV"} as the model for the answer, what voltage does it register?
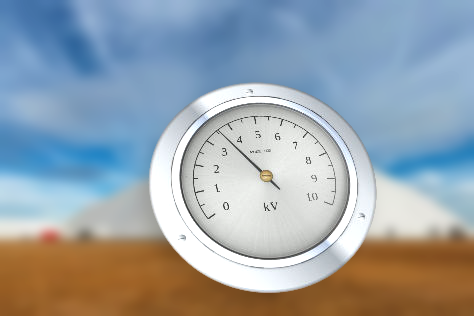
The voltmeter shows {"value": 3.5, "unit": "kV"}
